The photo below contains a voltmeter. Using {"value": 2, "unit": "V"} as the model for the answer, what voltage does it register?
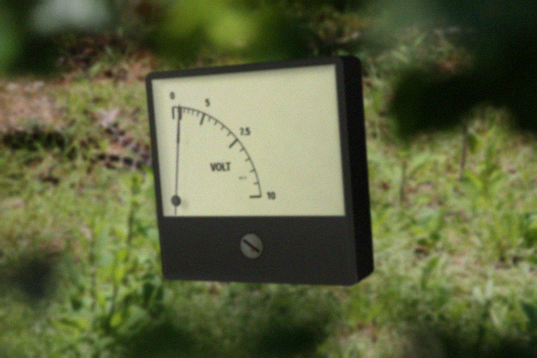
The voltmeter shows {"value": 2.5, "unit": "V"}
